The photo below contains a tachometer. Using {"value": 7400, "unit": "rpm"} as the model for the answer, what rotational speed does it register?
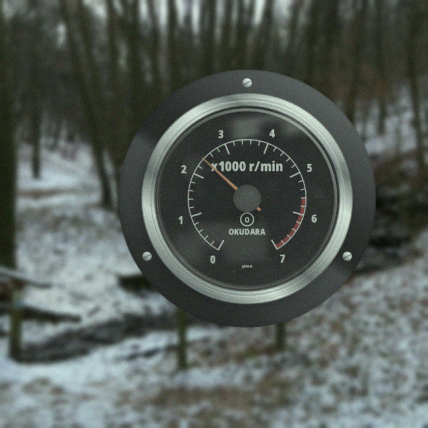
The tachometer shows {"value": 2400, "unit": "rpm"}
